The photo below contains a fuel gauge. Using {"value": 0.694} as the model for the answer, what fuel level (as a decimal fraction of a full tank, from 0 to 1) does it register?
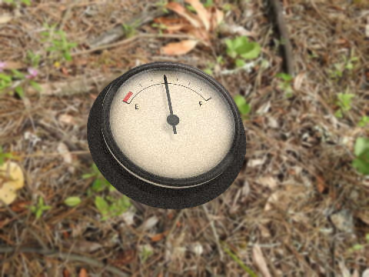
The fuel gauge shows {"value": 0.5}
